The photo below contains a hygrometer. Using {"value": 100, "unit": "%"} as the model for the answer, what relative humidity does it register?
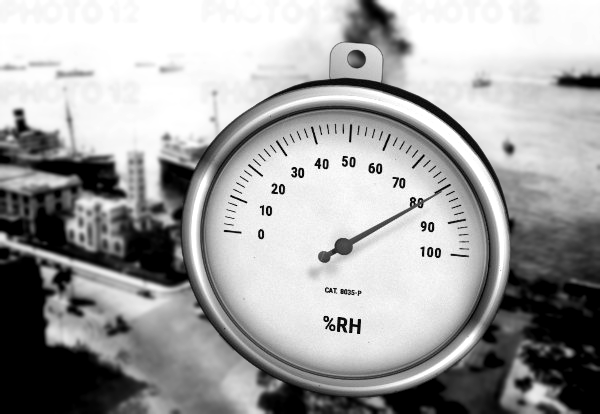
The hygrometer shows {"value": 80, "unit": "%"}
